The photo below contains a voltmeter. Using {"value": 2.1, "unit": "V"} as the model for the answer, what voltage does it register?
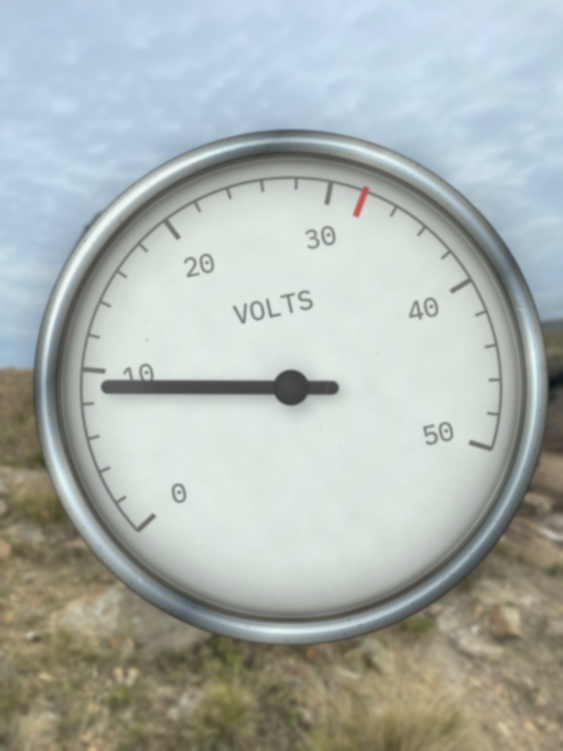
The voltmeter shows {"value": 9, "unit": "V"}
